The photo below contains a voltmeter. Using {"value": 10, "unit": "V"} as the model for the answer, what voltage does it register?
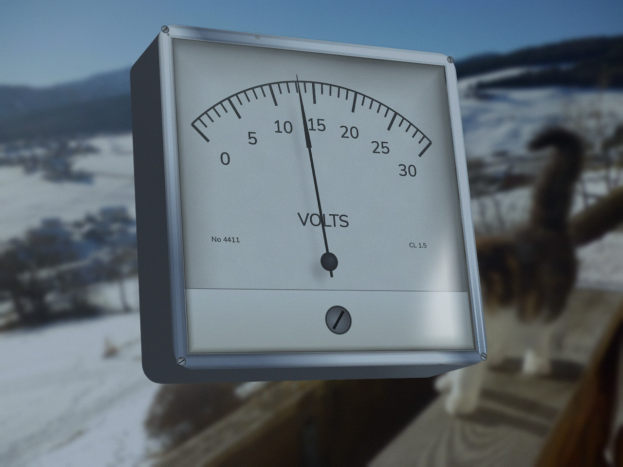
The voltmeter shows {"value": 13, "unit": "V"}
